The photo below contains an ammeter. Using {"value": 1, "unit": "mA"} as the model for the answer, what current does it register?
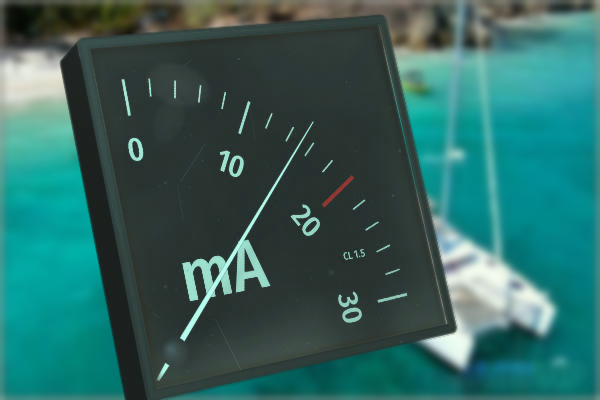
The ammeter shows {"value": 15, "unit": "mA"}
